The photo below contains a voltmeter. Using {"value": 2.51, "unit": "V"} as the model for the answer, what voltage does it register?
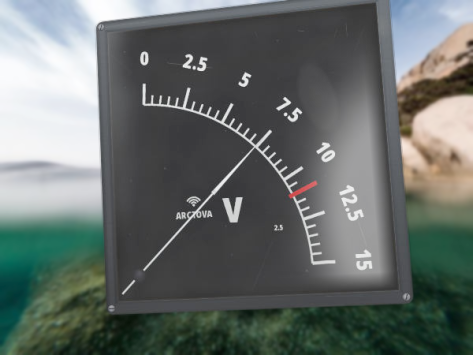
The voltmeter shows {"value": 7.5, "unit": "V"}
